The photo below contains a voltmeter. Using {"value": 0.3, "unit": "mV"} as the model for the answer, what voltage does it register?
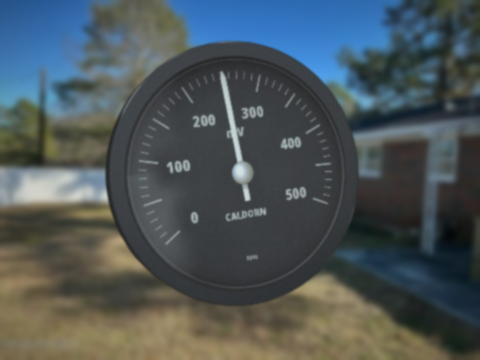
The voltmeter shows {"value": 250, "unit": "mV"}
